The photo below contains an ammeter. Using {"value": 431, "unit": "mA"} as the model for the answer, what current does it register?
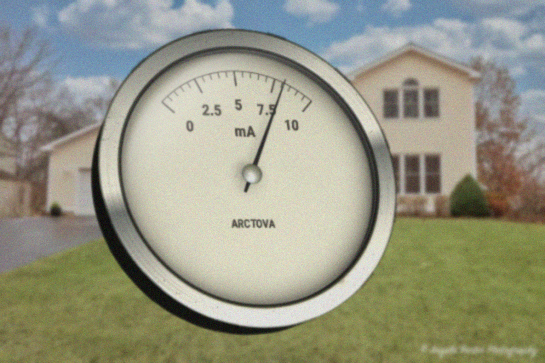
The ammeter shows {"value": 8, "unit": "mA"}
